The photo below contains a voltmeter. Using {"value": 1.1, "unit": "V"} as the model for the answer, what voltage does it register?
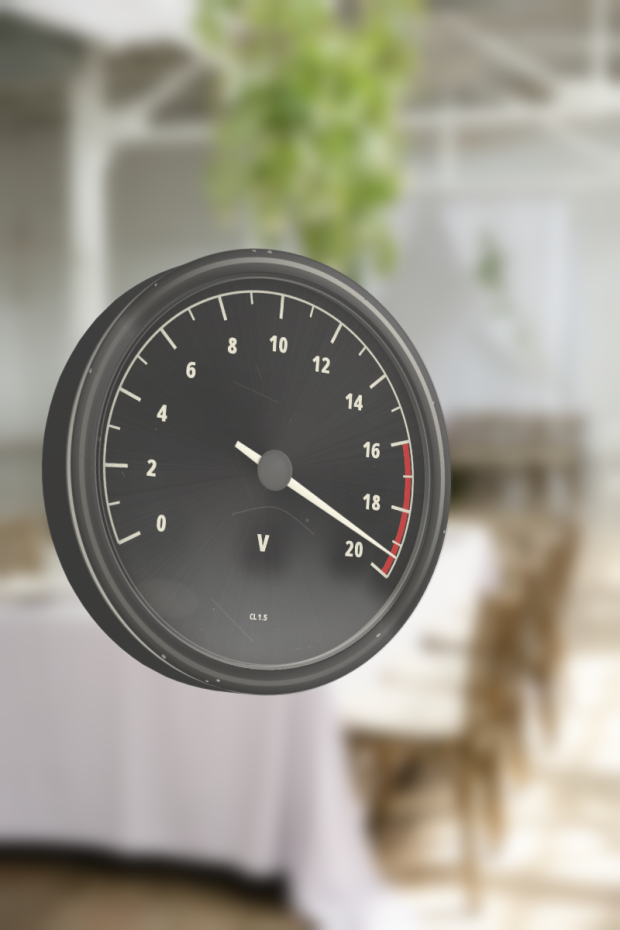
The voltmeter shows {"value": 19.5, "unit": "V"}
